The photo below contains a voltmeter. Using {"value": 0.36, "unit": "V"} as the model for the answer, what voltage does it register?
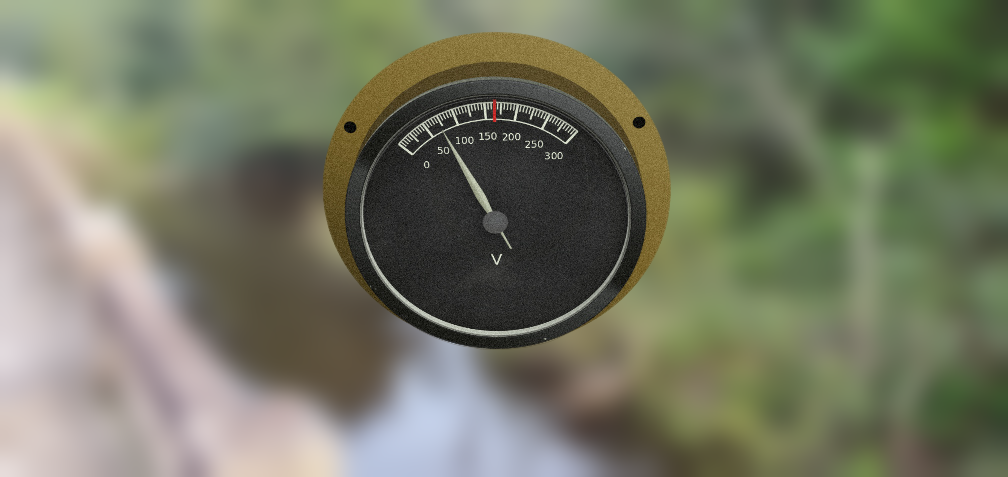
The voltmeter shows {"value": 75, "unit": "V"}
